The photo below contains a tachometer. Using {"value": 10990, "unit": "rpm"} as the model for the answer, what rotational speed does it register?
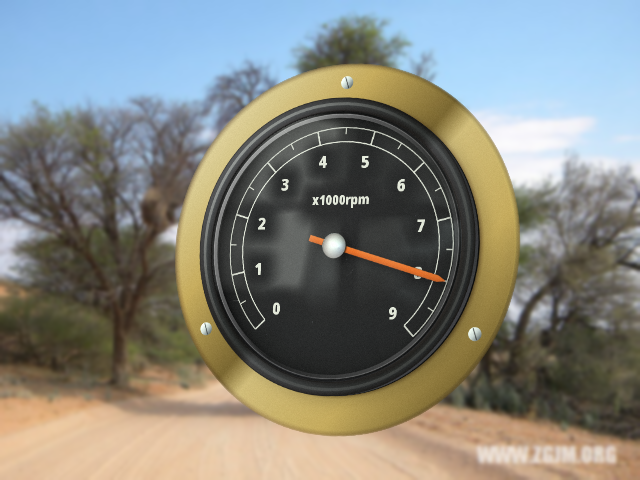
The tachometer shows {"value": 8000, "unit": "rpm"}
